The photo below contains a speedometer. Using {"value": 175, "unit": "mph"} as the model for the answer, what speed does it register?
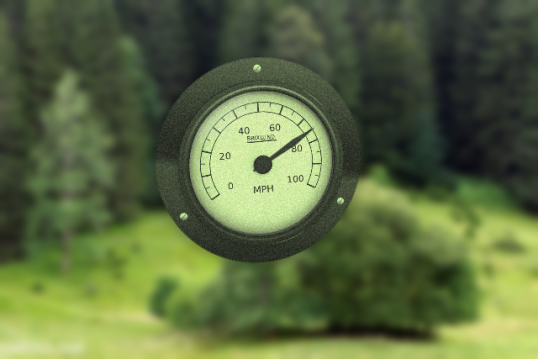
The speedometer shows {"value": 75, "unit": "mph"}
